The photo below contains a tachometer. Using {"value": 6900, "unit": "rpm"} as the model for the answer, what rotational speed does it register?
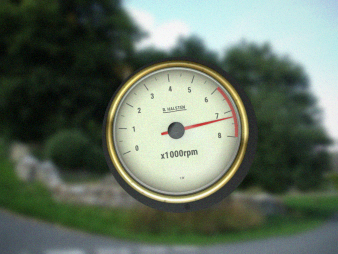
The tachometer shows {"value": 7250, "unit": "rpm"}
